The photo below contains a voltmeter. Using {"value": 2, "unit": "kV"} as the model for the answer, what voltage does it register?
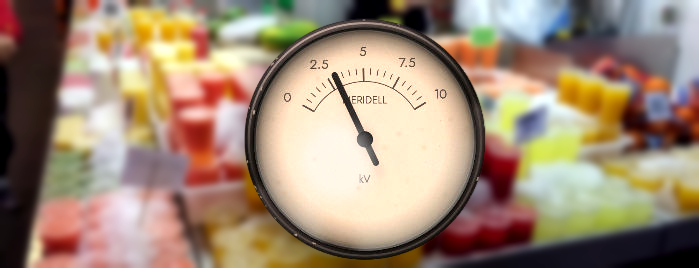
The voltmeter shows {"value": 3, "unit": "kV"}
